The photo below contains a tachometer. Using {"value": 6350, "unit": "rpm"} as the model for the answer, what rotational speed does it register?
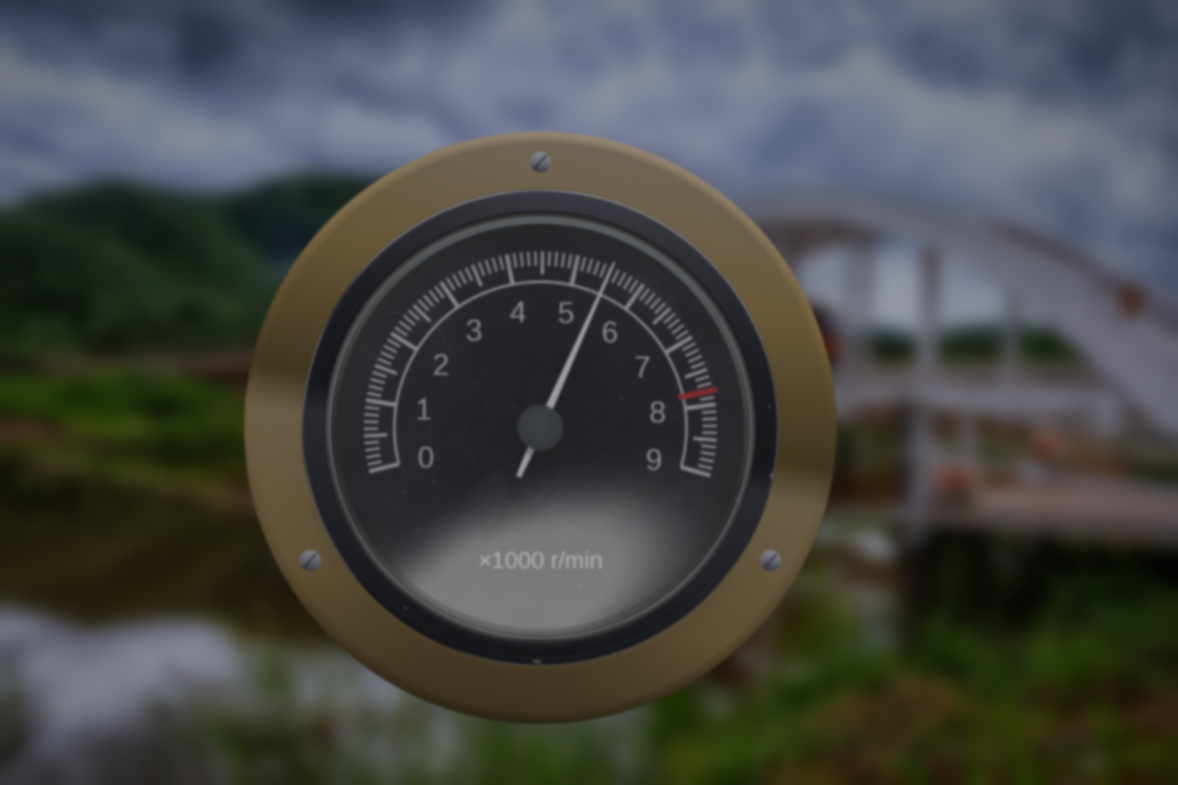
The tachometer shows {"value": 5500, "unit": "rpm"}
